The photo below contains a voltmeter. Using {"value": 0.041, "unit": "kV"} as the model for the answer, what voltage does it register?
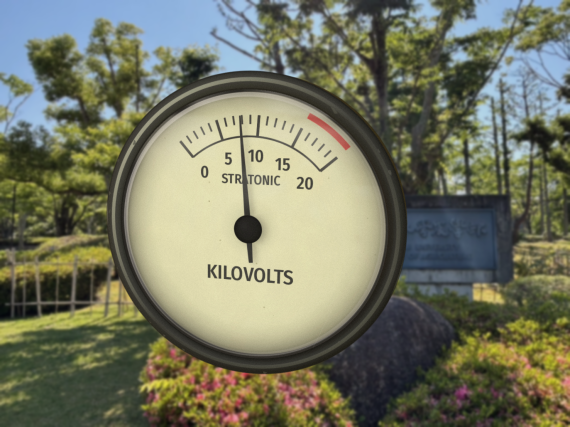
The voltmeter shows {"value": 8, "unit": "kV"}
